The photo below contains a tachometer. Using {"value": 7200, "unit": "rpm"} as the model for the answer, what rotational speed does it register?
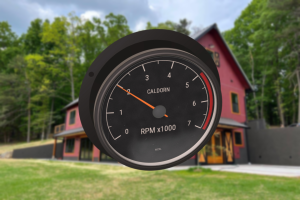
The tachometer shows {"value": 2000, "unit": "rpm"}
